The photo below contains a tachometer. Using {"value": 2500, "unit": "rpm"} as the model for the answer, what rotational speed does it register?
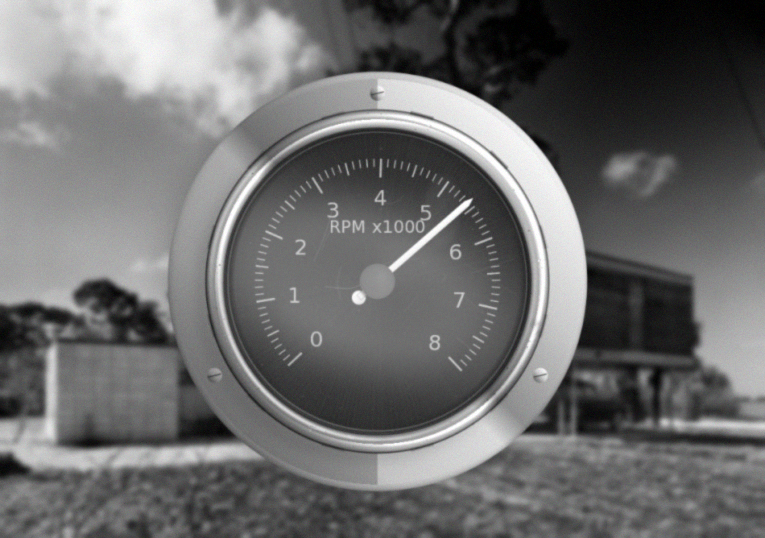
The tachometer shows {"value": 5400, "unit": "rpm"}
